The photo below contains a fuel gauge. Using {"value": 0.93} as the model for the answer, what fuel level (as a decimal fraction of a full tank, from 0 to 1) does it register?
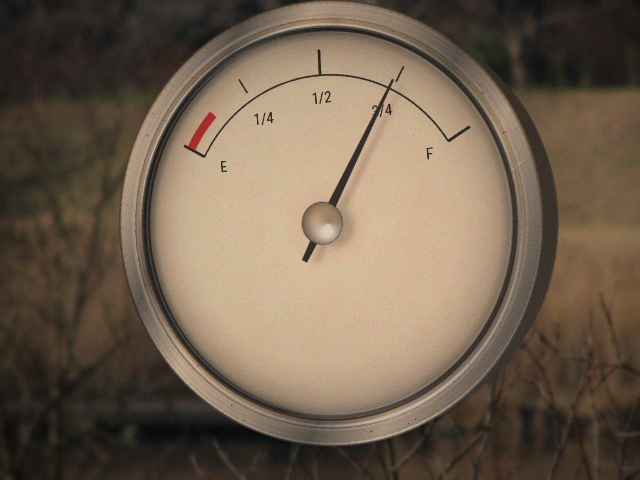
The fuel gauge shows {"value": 0.75}
